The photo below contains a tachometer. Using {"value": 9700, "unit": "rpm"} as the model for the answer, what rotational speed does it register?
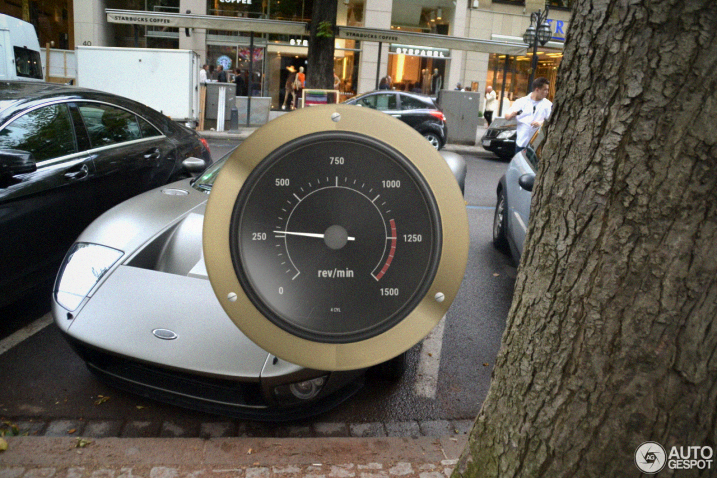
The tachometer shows {"value": 275, "unit": "rpm"}
